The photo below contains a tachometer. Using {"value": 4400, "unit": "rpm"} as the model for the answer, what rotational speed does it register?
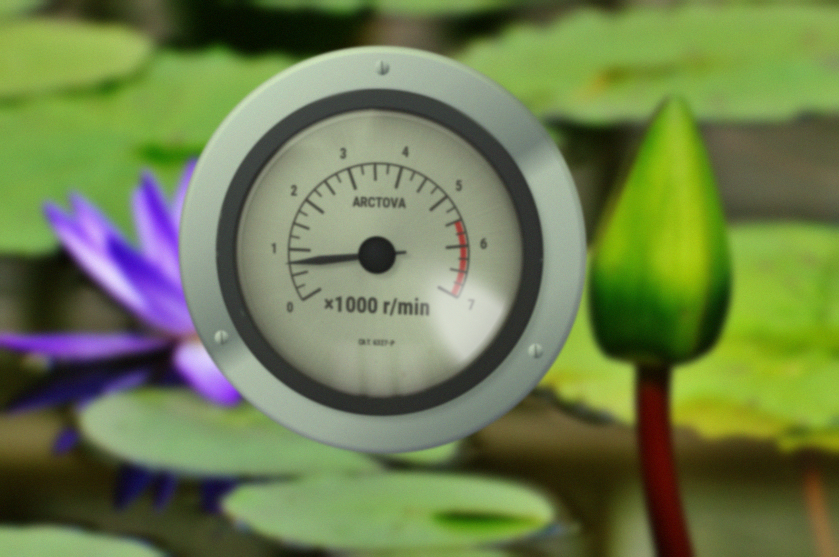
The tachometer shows {"value": 750, "unit": "rpm"}
